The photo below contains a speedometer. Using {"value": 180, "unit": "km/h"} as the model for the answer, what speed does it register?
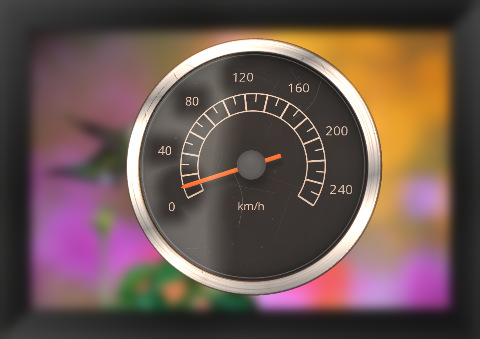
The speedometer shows {"value": 10, "unit": "km/h"}
